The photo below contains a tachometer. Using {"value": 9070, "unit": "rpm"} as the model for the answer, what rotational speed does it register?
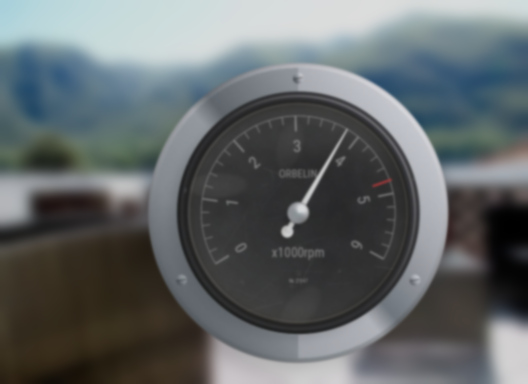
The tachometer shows {"value": 3800, "unit": "rpm"}
